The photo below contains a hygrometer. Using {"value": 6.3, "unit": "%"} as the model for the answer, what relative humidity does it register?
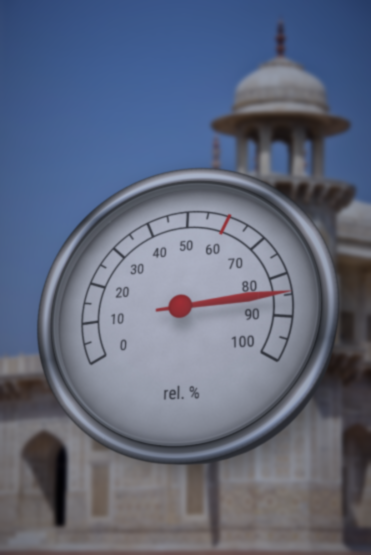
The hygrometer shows {"value": 85, "unit": "%"}
